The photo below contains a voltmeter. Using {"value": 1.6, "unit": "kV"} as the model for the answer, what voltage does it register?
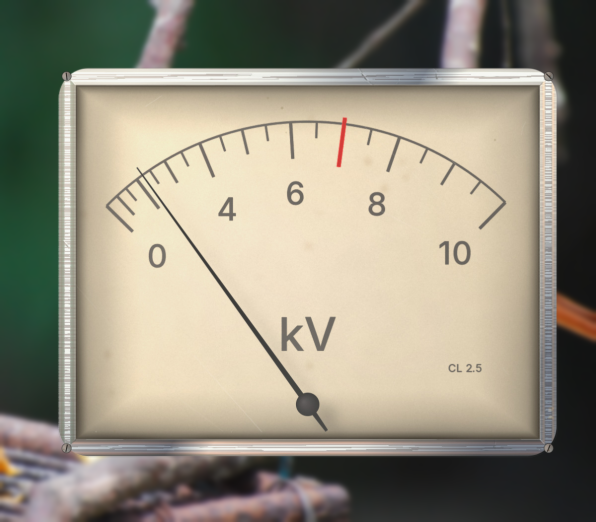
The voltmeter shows {"value": 2.25, "unit": "kV"}
